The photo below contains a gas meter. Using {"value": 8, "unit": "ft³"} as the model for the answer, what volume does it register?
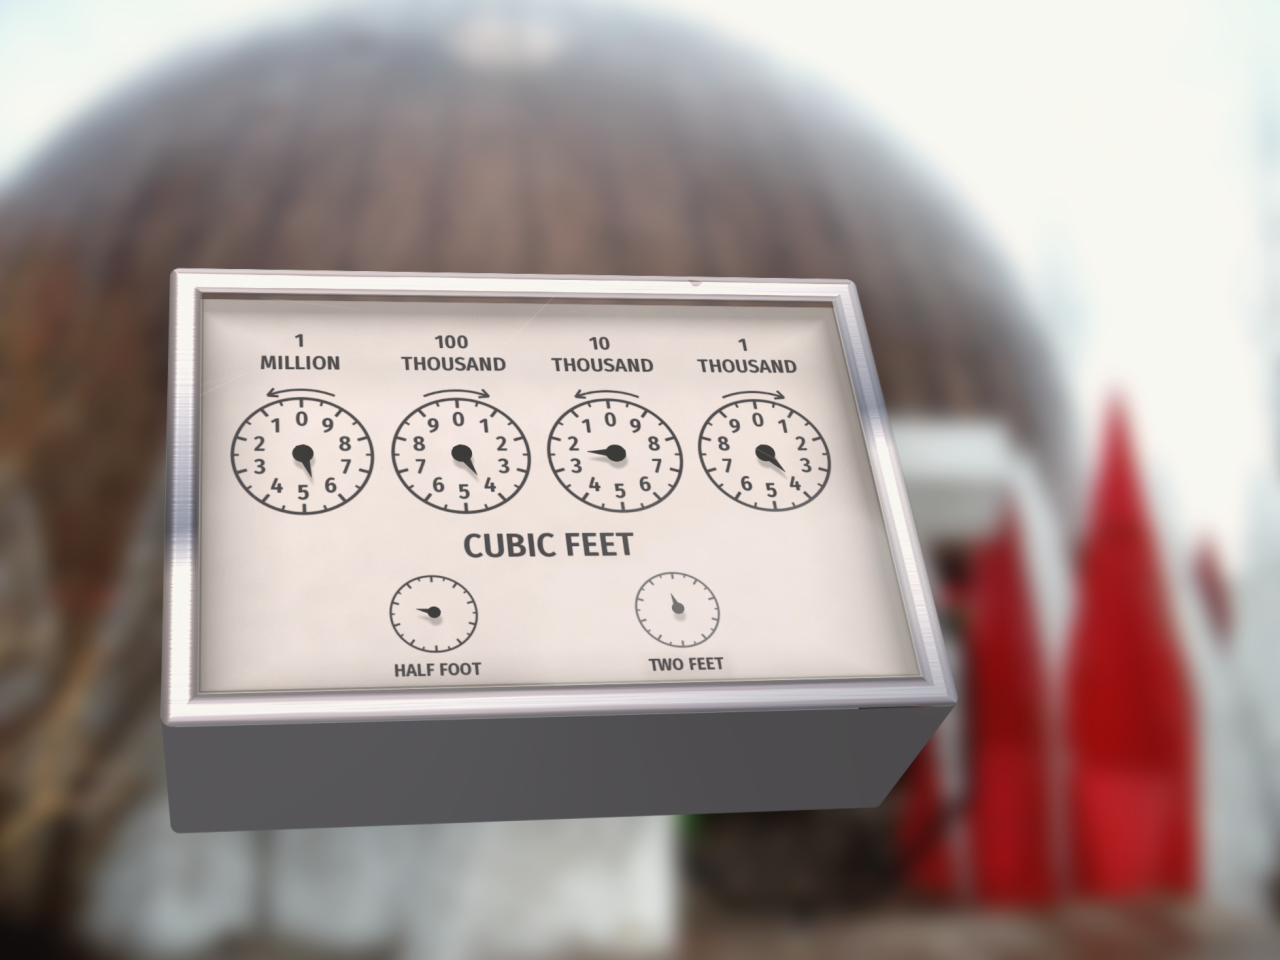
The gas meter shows {"value": 542400, "unit": "ft³"}
